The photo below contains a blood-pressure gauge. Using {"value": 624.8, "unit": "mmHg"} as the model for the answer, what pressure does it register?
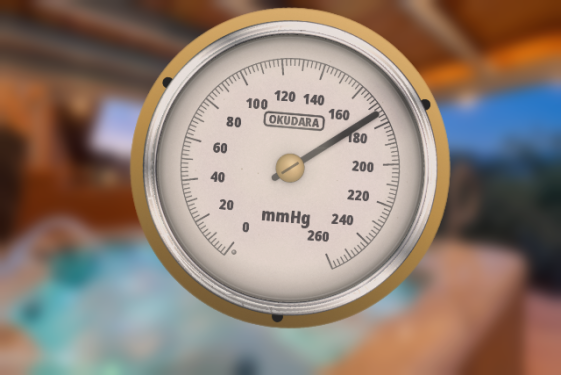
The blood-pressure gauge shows {"value": 174, "unit": "mmHg"}
